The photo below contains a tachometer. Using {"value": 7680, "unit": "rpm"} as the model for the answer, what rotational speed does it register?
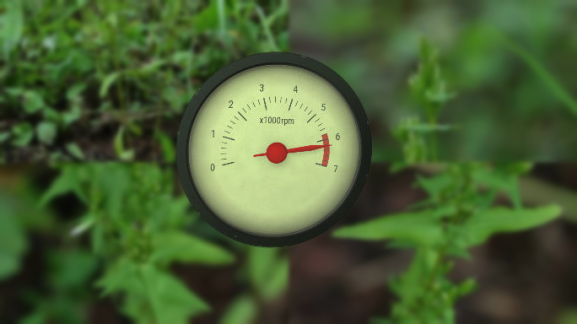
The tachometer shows {"value": 6200, "unit": "rpm"}
